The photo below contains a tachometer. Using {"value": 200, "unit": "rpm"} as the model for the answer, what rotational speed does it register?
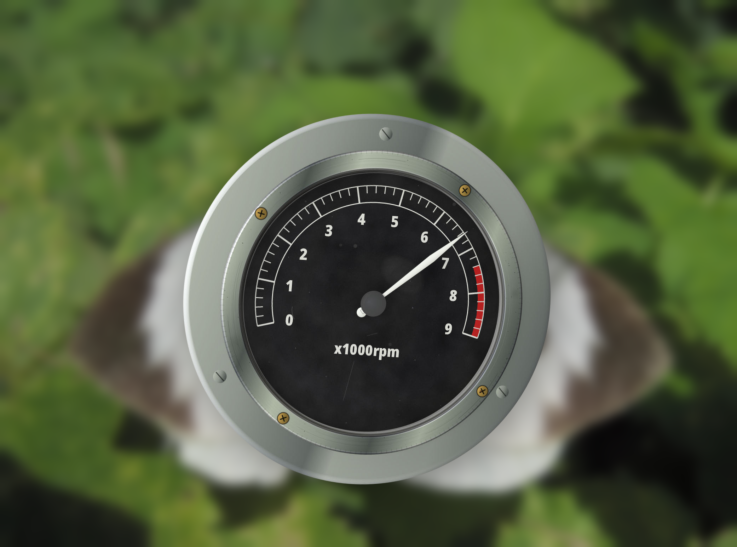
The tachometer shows {"value": 6600, "unit": "rpm"}
